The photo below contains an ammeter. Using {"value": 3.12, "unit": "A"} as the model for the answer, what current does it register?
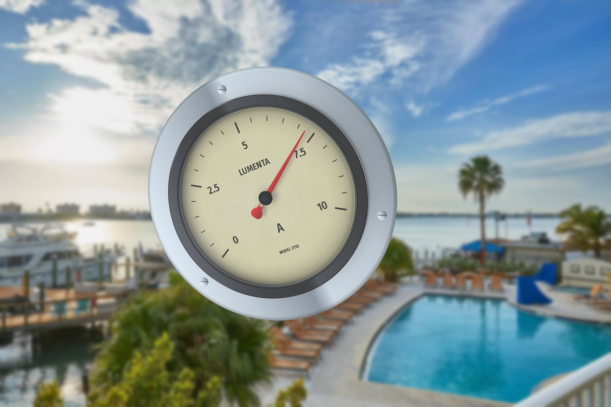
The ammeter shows {"value": 7.25, "unit": "A"}
